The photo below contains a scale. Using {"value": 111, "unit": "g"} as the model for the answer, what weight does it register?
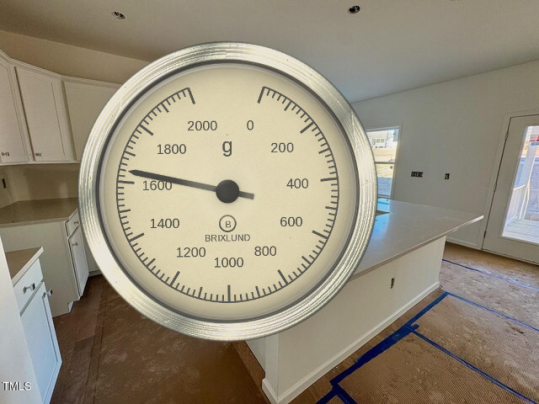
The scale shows {"value": 1640, "unit": "g"}
